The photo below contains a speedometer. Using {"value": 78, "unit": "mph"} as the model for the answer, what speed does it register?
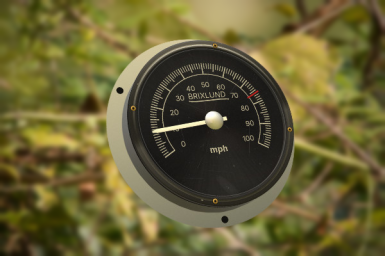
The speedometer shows {"value": 10, "unit": "mph"}
